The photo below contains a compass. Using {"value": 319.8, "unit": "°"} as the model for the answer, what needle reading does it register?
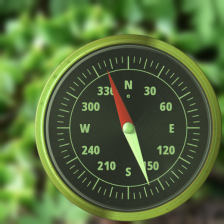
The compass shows {"value": 340, "unit": "°"}
